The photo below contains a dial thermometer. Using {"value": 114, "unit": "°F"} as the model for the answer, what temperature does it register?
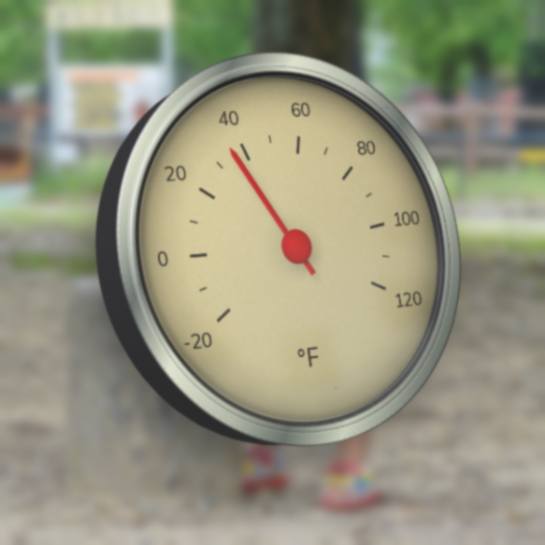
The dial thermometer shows {"value": 35, "unit": "°F"}
